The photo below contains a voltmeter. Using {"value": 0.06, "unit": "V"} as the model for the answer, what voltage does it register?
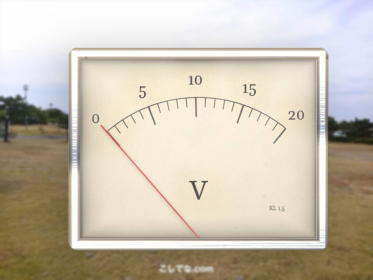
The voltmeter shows {"value": 0, "unit": "V"}
